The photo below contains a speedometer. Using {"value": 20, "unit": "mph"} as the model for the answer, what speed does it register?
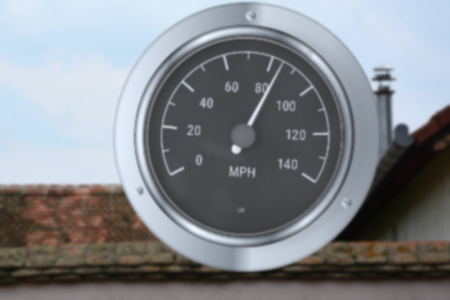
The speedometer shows {"value": 85, "unit": "mph"}
